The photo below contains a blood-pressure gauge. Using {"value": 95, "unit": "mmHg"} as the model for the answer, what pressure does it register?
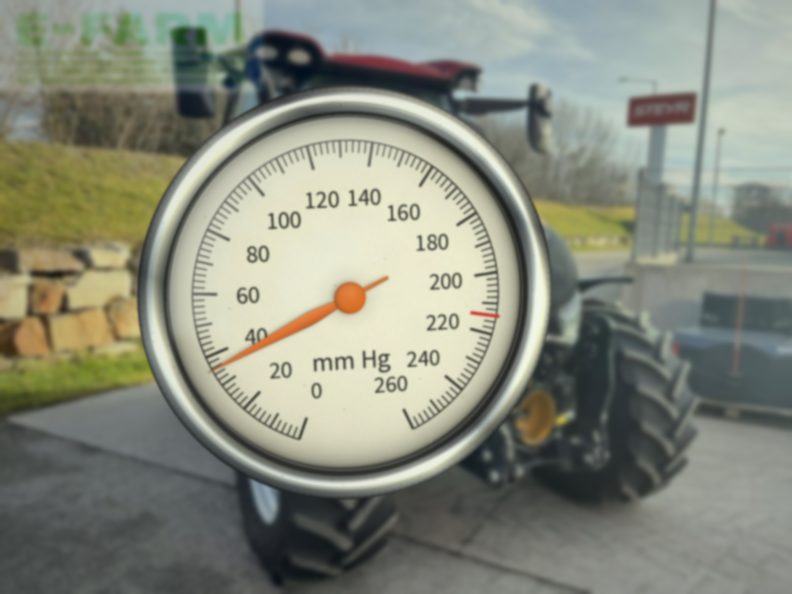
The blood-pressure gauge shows {"value": 36, "unit": "mmHg"}
